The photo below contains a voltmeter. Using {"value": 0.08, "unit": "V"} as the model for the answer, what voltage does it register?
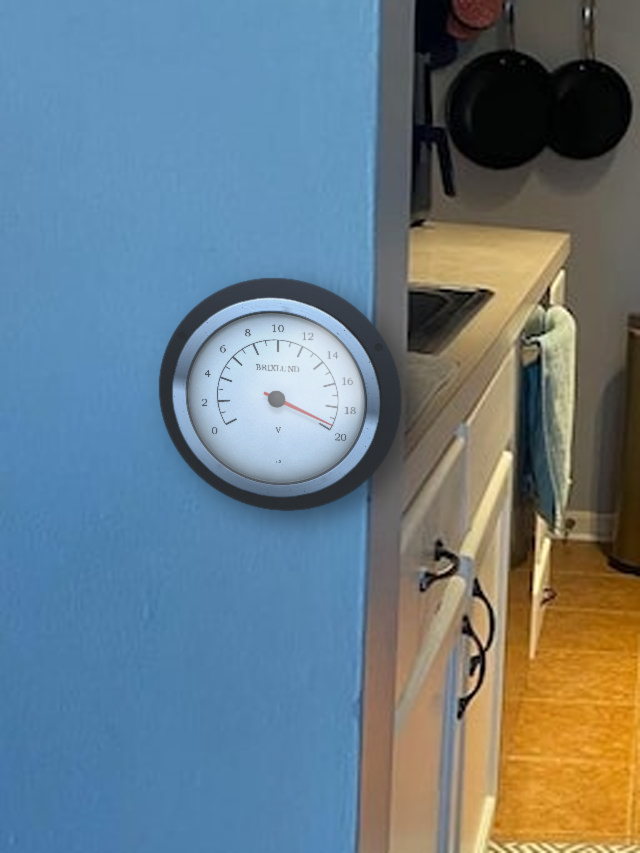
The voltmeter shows {"value": 19.5, "unit": "V"}
